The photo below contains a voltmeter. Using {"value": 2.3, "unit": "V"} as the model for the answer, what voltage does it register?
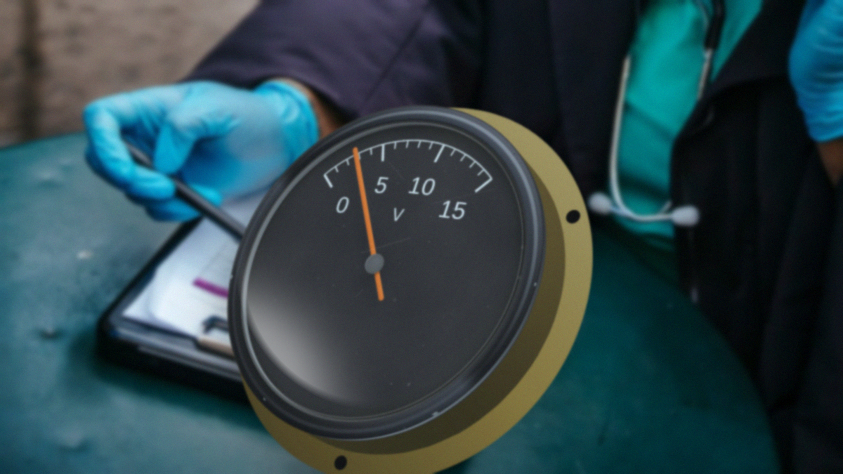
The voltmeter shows {"value": 3, "unit": "V"}
